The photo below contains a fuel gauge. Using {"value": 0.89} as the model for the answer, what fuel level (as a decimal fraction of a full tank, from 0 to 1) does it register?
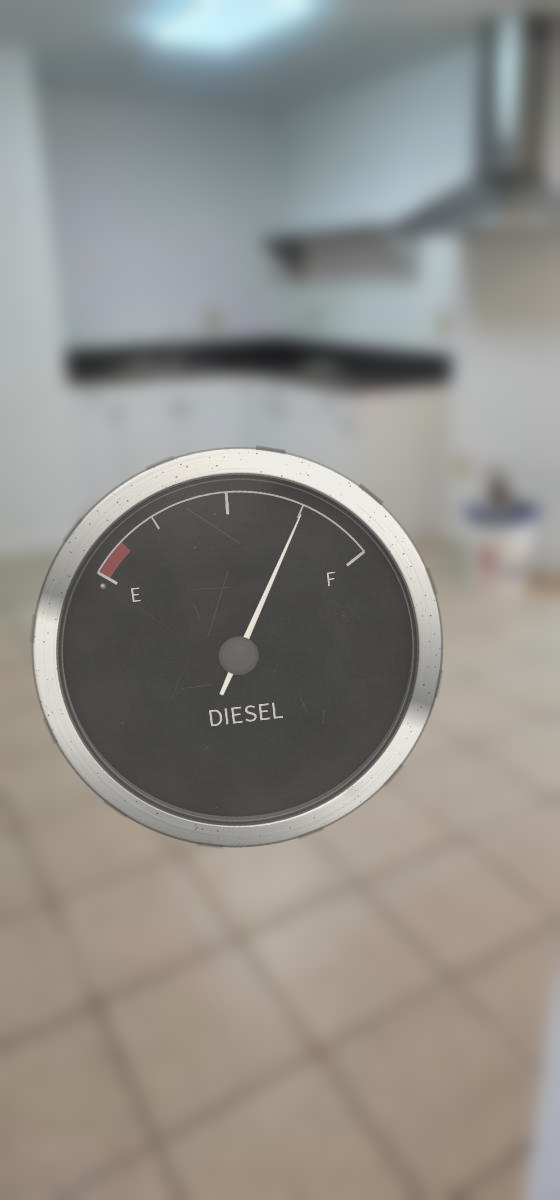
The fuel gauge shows {"value": 0.75}
